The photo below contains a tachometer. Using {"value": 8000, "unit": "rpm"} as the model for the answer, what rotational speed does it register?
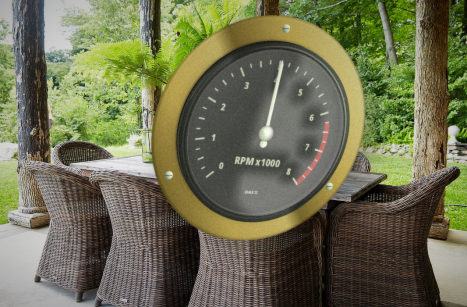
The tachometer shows {"value": 4000, "unit": "rpm"}
